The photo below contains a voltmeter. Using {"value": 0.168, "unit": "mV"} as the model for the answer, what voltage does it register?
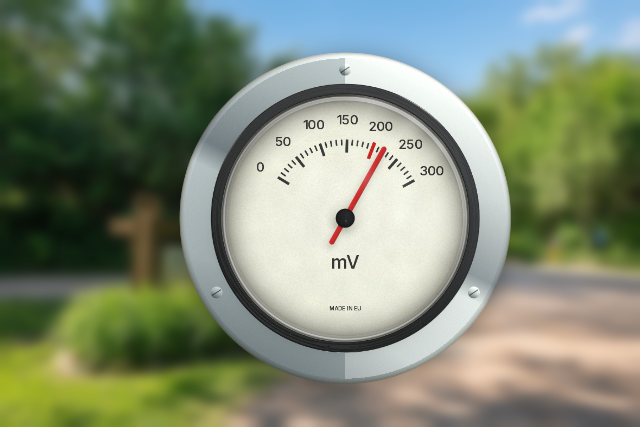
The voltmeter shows {"value": 220, "unit": "mV"}
